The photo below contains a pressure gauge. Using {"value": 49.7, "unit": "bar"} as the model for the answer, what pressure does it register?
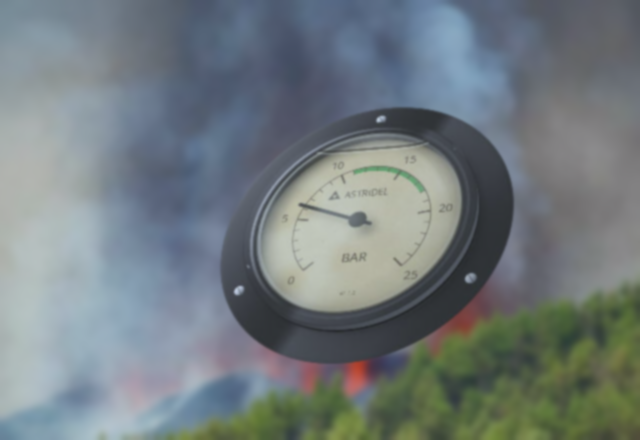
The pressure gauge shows {"value": 6, "unit": "bar"}
